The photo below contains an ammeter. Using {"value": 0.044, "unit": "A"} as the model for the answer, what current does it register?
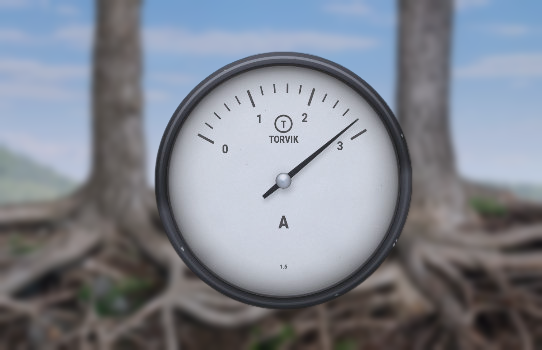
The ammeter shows {"value": 2.8, "unit": "A"}
